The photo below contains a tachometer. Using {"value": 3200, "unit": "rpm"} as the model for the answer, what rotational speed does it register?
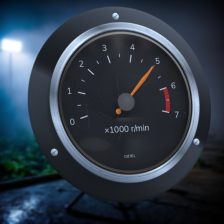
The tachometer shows {"value": 5000, "unit": "rpm"}
